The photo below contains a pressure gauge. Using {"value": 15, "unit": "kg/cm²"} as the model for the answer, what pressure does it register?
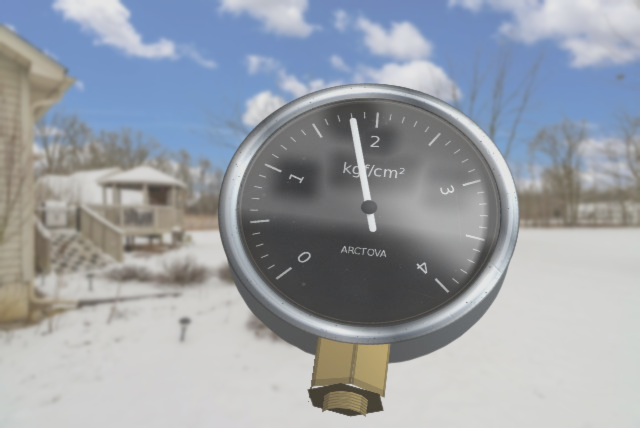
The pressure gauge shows {"value": 1.8, "unit": "kg/cm²"}
